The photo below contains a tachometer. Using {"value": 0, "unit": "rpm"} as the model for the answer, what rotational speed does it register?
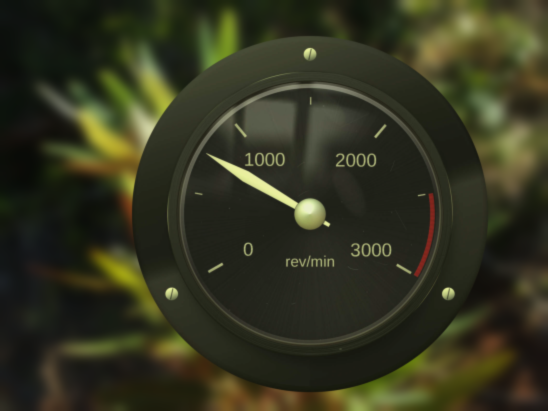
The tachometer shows {"value": 750, "unit": "rpm"}
